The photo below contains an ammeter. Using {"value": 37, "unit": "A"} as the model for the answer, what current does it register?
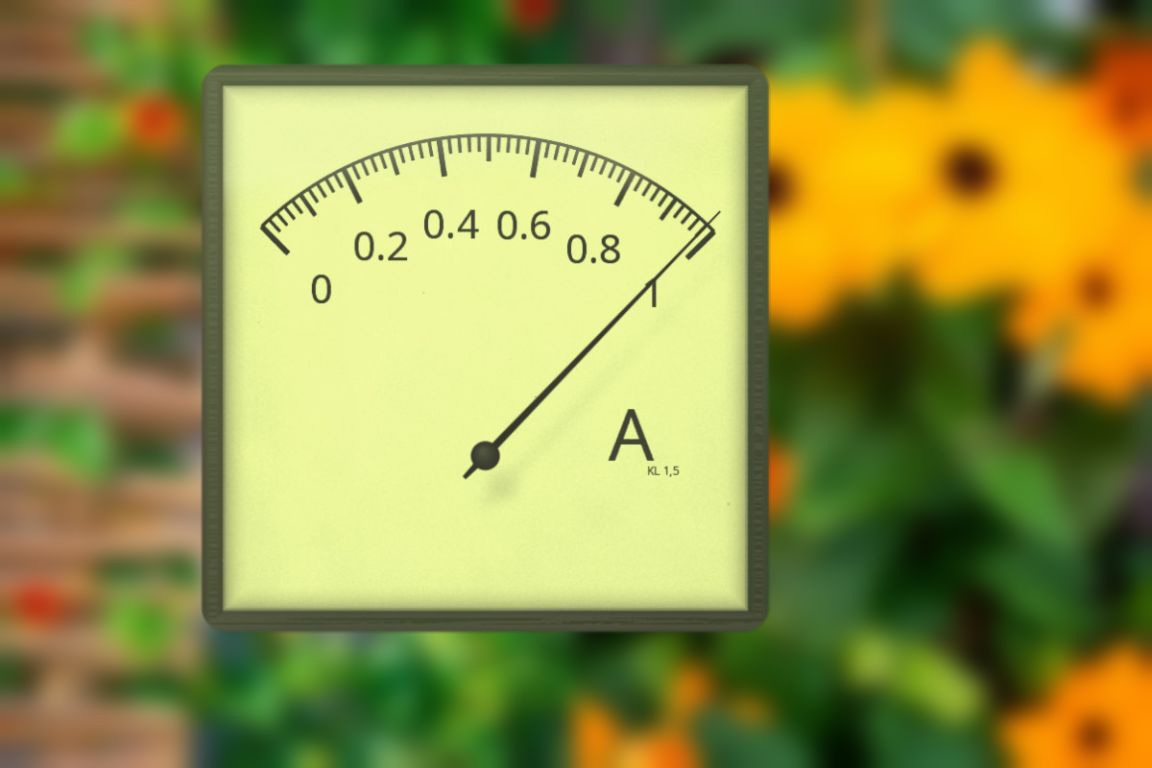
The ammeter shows {"value": 0.98, "unit": "A"}
